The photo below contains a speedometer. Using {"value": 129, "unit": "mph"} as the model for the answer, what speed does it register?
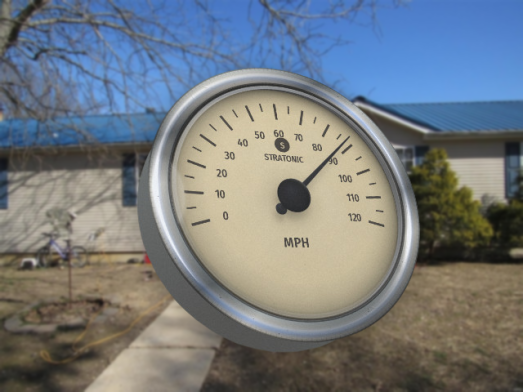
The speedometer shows {"value": 87.5, "unit": "mph"}
